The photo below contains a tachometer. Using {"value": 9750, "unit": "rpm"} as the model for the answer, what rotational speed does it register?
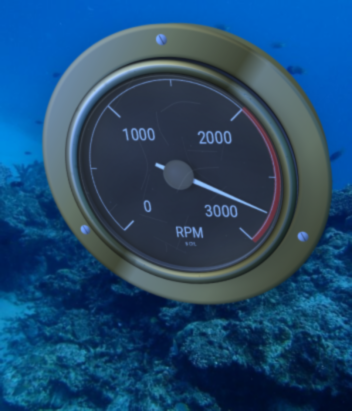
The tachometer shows {"value": 2750, "unit": "rpm"}
